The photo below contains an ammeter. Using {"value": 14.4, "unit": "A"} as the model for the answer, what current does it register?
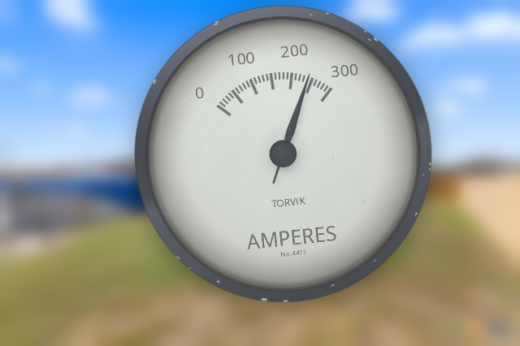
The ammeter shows {"value": 240, "unit": "A"}
